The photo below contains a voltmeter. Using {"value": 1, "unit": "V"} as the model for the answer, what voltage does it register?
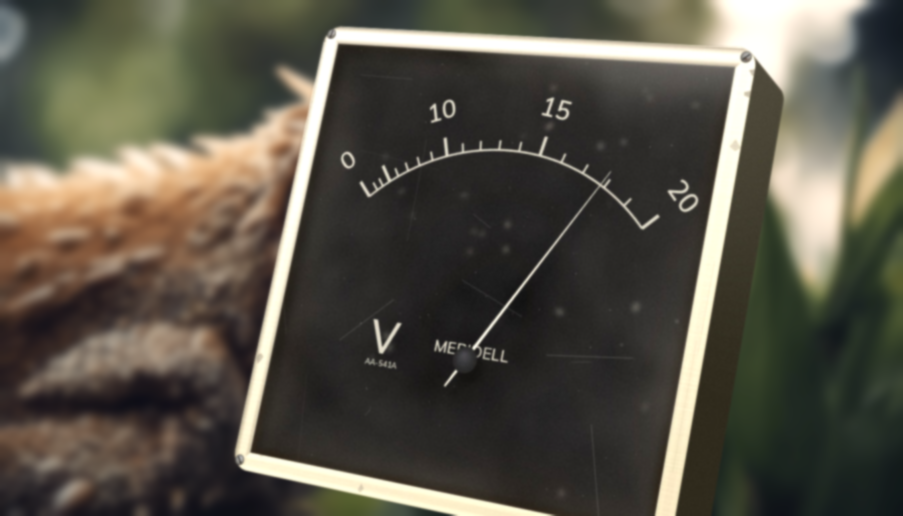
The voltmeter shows {"value": 18, "unit": "V"}
